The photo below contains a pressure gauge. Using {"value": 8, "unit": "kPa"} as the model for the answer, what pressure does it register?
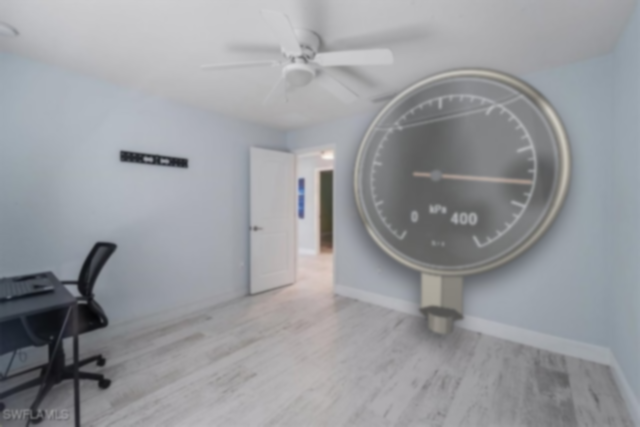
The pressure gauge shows {"value": 330, "unit": "kPa"}
